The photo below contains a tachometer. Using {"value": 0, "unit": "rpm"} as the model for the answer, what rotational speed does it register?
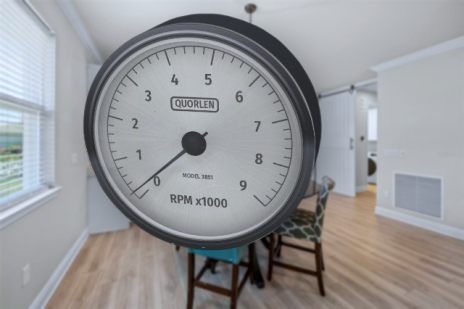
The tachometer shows {"value": 200, "unit": "rpm"}
